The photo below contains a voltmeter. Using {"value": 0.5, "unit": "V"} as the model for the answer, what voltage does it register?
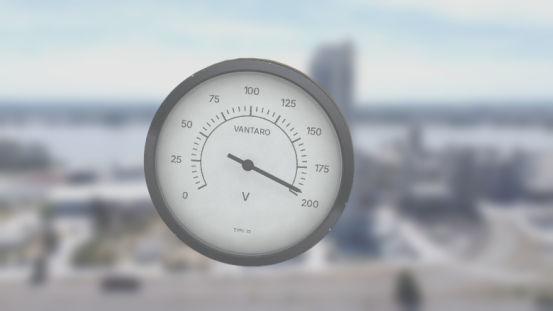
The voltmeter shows {"value": 195, "unit": "V"}
